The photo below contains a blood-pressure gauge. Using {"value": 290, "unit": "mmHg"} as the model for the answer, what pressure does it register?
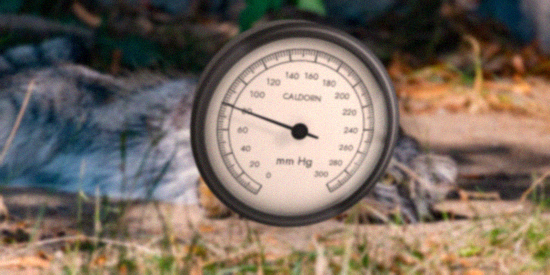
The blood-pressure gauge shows {"value": 80, "unit": "mmHg"}
